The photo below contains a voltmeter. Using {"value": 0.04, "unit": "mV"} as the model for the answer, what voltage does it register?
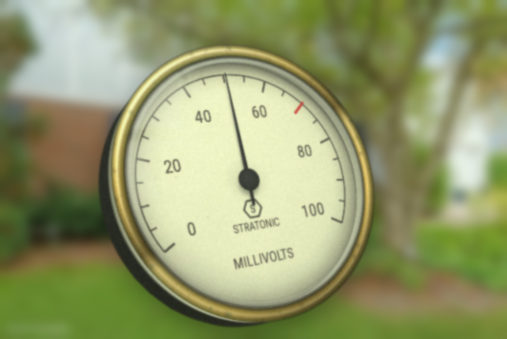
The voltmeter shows {"value": 50, "unit": "mV"}
